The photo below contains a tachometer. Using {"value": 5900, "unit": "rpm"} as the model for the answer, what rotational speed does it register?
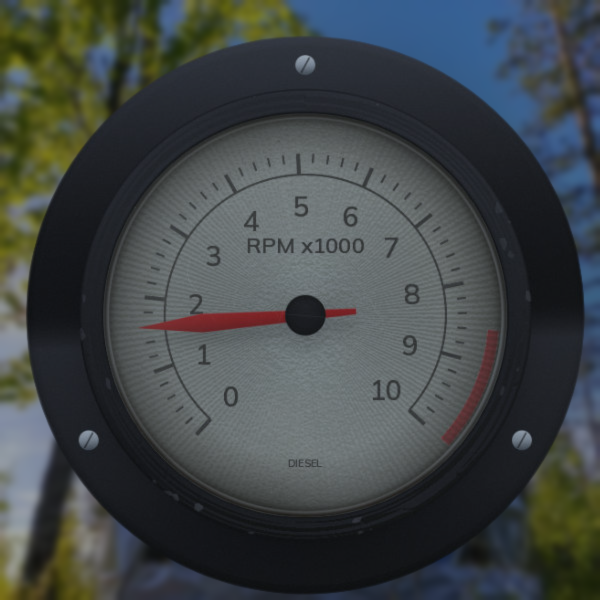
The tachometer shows {"value": 1600, "unit": "rpm"}
